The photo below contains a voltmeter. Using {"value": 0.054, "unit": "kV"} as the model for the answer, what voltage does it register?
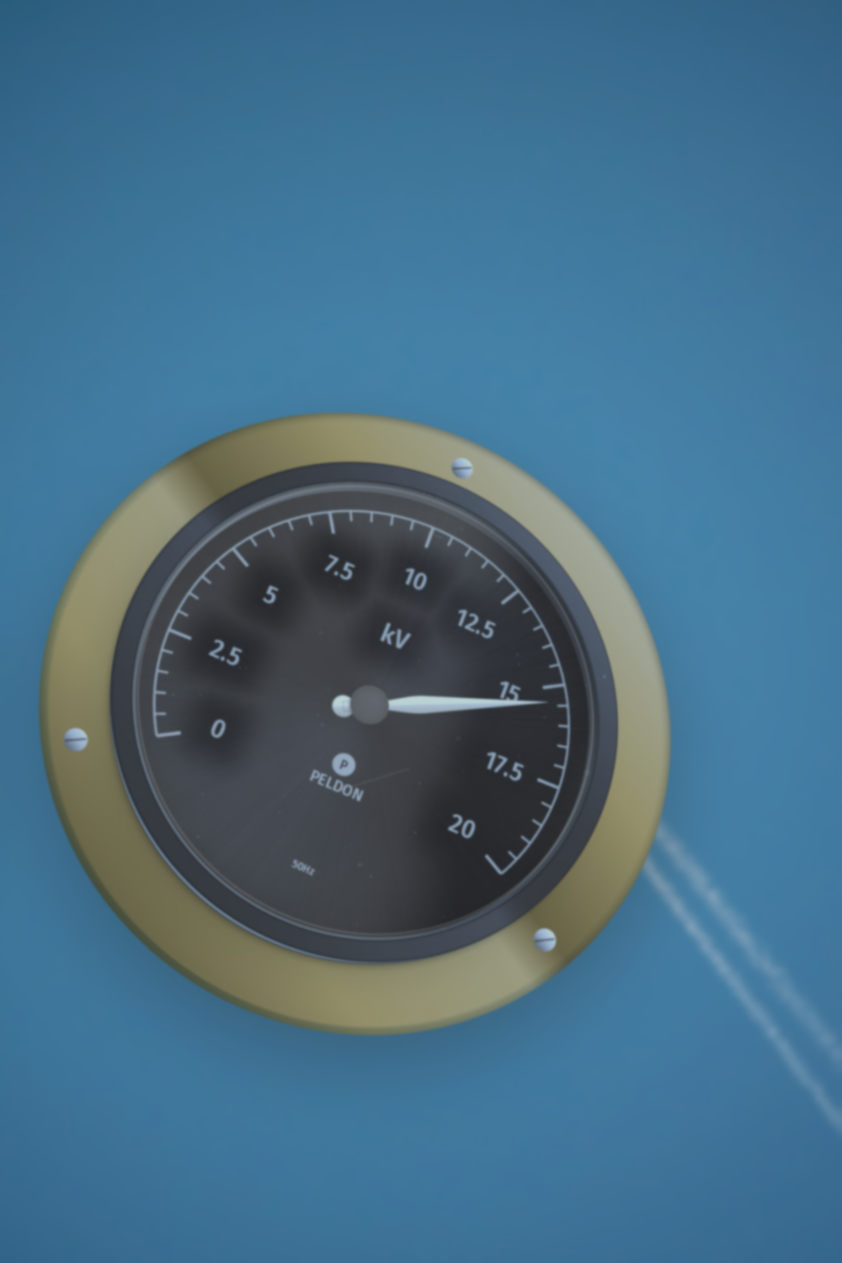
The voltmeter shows {"value": 15.5, "unit": "kV"}
